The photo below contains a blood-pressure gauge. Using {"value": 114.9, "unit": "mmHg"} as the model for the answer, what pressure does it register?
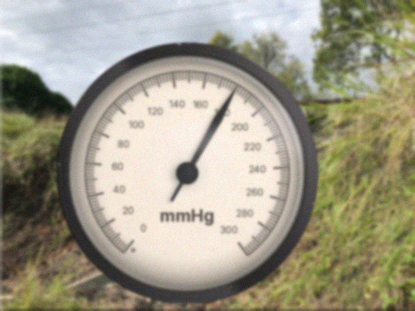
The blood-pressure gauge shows {"value": 180, "unit": "mmHg"}
